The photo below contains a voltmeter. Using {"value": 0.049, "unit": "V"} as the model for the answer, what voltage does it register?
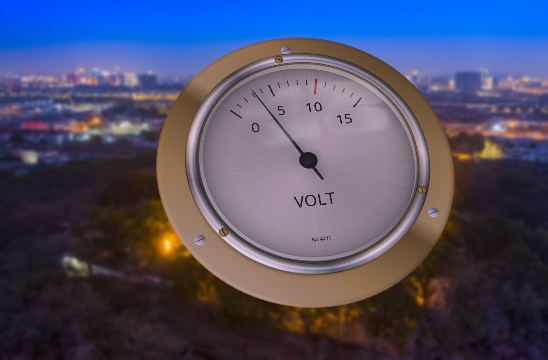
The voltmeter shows {"value": 3, "unit": "V"}
